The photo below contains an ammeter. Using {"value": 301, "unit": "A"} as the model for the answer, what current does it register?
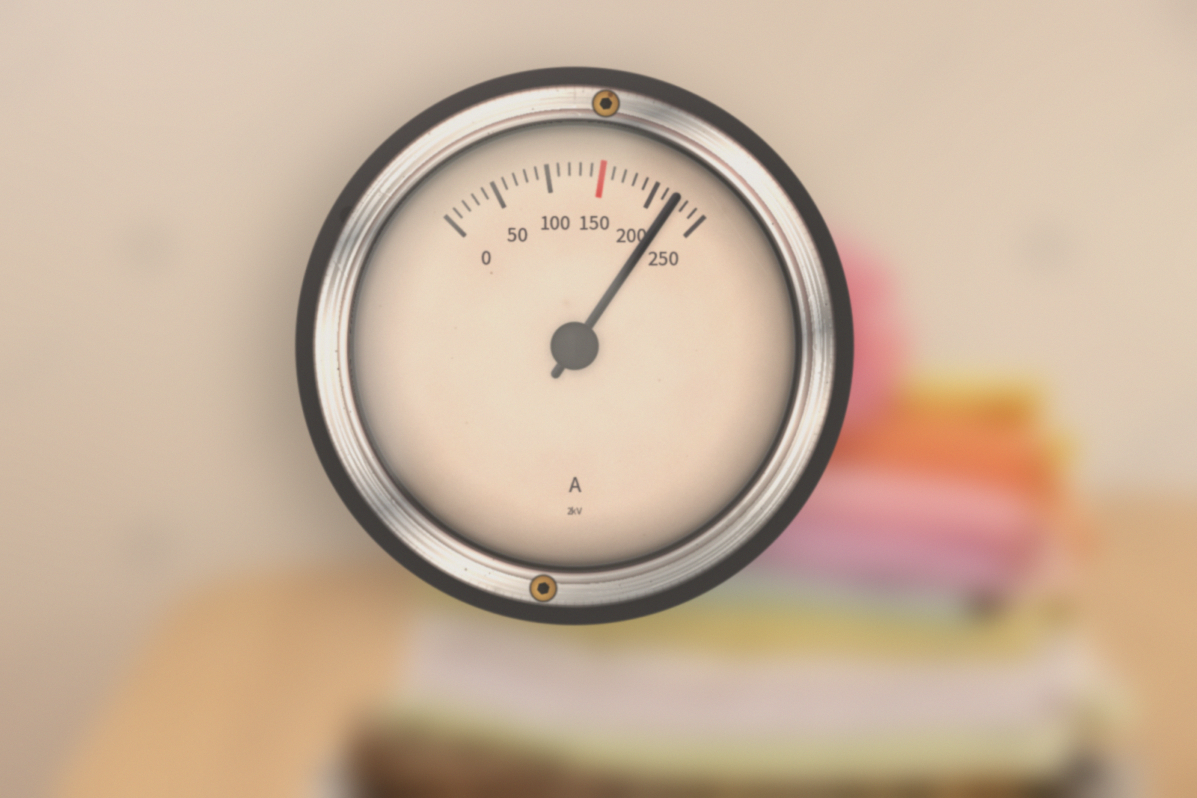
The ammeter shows {"value": 220, "unit": "A"}
